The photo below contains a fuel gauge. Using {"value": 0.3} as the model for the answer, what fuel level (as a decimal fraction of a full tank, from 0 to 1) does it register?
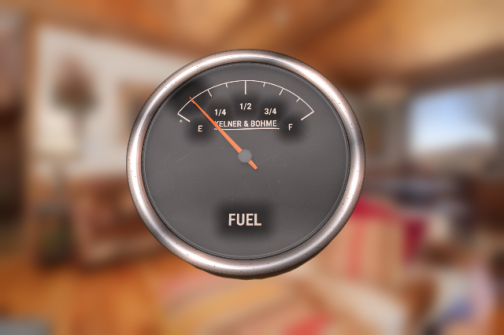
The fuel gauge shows {"value": 0.125}
